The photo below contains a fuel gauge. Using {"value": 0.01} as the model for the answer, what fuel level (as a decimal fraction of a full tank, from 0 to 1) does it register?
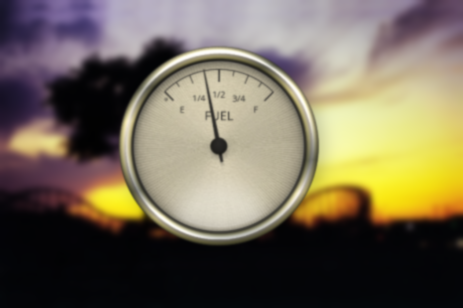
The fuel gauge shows {"value": 0.375}
